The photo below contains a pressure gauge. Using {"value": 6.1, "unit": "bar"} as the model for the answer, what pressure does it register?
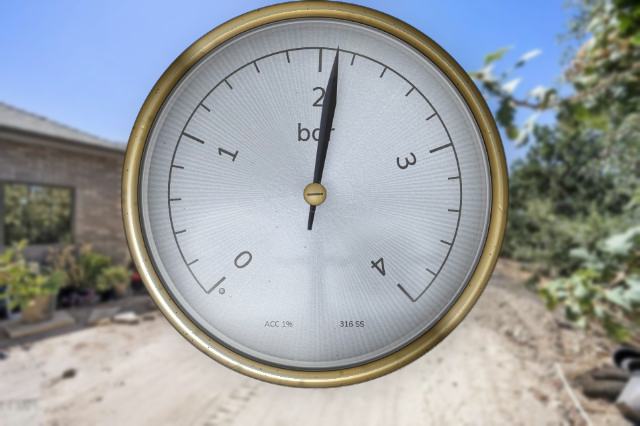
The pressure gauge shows {"value": 2.1, "unit": "bar"}
